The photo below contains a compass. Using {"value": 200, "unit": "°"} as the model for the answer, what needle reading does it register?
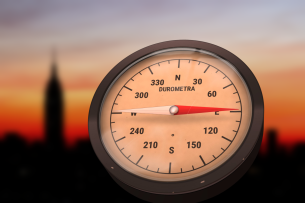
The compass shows {"value": 90, "unit": "°"}
